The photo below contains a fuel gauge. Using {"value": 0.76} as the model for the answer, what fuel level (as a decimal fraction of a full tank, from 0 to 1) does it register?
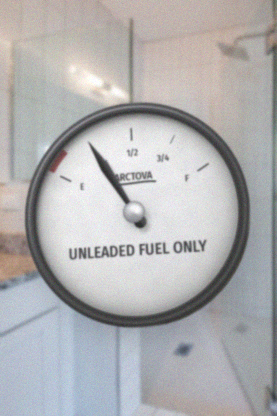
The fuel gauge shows {"value": 0.25}
